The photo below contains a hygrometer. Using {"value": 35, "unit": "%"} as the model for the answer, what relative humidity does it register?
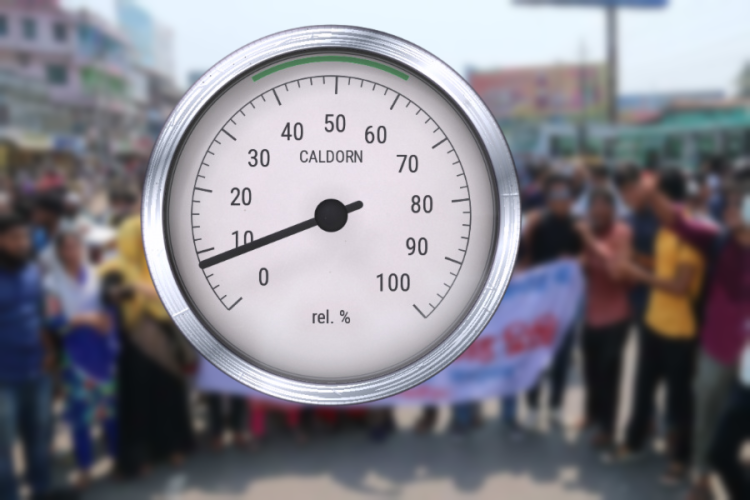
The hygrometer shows {"value": 8, "unit": "%"}
